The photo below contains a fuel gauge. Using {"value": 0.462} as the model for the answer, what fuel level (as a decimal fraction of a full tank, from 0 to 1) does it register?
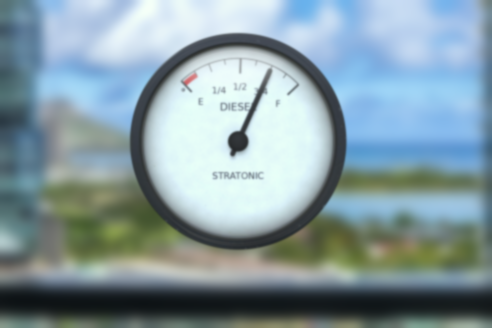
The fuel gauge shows {"value": 0.75}
